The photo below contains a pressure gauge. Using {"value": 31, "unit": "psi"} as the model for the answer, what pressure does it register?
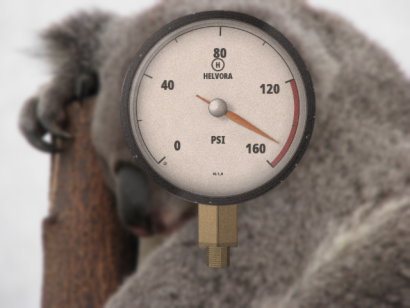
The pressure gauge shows {"value": 150, "unit": "psi"}
